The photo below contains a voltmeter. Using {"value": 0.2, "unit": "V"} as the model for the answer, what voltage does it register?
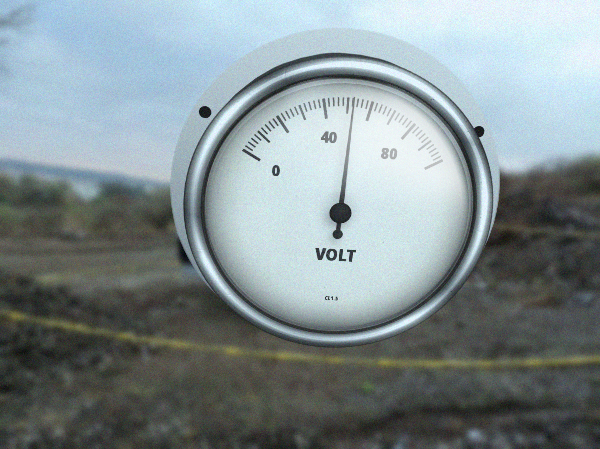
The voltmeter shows {"value": 52, "unit": "V"}
